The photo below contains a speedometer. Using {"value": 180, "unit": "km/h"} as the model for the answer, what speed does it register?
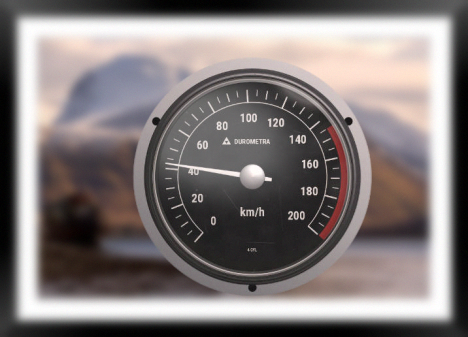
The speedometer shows {"value": 42.5, "unit": "km/h"}
